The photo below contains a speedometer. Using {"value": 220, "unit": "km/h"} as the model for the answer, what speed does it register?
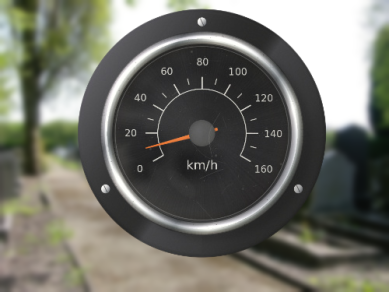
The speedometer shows {"value": 10, "unit": "km/h"}
